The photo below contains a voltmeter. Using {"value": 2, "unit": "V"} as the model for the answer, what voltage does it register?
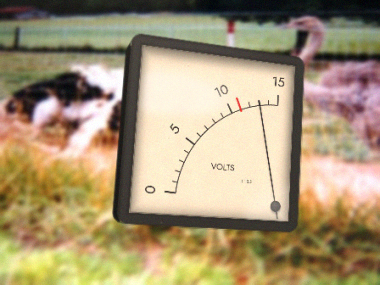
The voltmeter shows {"value": 13, "unit": "V"}
